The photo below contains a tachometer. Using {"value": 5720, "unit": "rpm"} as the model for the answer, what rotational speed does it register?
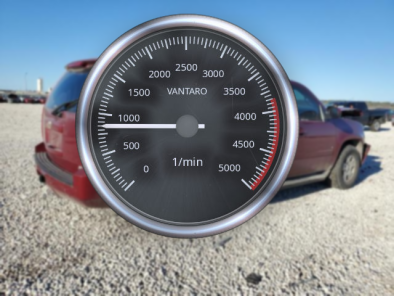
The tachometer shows {"value": 850, "unit": "rpm"}
